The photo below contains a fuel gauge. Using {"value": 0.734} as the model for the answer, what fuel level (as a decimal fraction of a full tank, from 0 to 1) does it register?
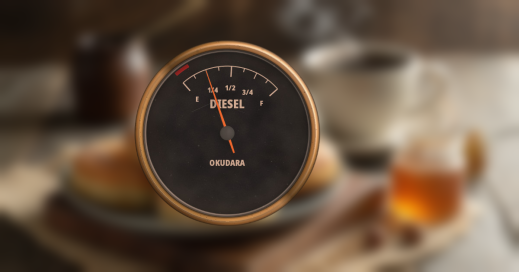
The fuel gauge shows {"value": 0.25}
